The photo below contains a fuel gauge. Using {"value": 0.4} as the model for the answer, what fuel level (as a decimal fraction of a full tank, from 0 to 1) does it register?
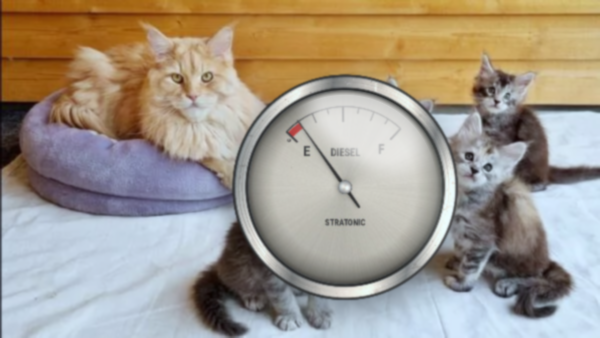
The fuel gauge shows {"value": 0.125}
